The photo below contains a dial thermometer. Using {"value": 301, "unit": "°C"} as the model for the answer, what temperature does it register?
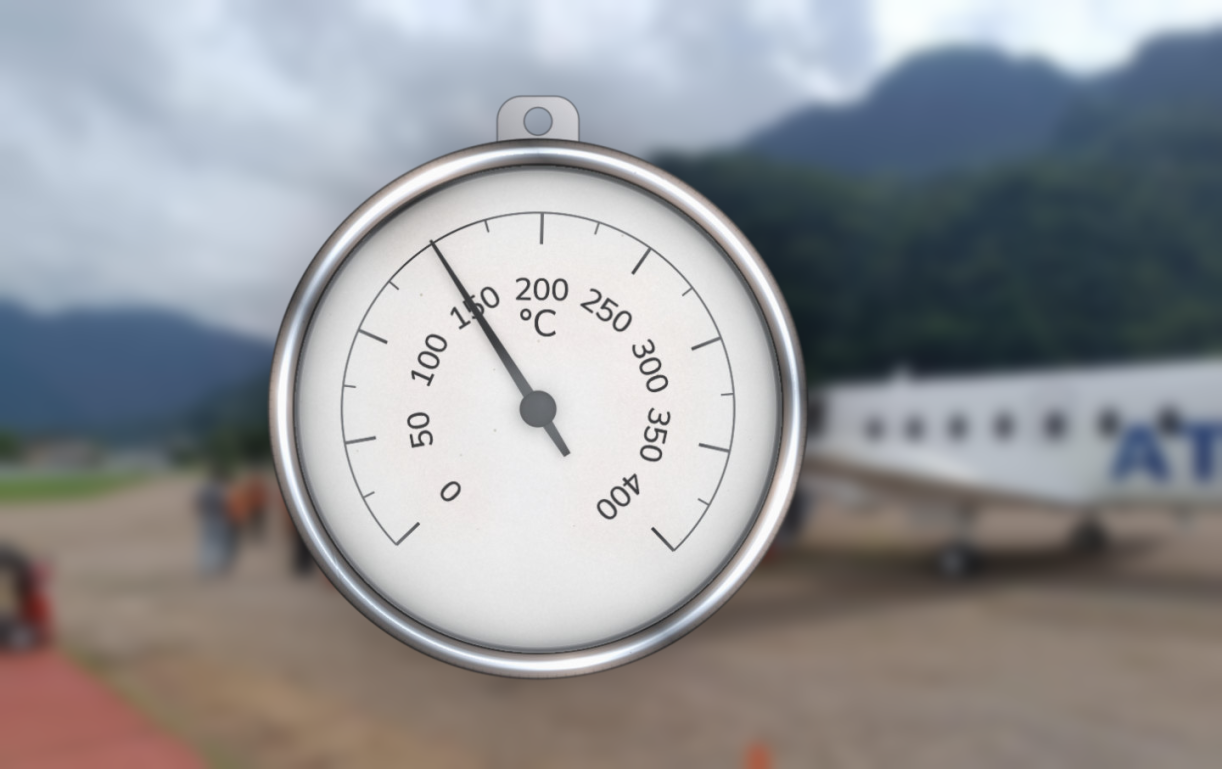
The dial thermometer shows {"value": 150, "unit": "°C"}
